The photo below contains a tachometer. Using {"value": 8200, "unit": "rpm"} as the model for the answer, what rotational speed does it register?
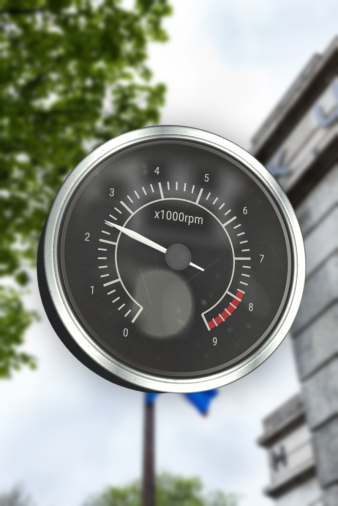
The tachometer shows {"value": 2400, "unit": "rpm"}
